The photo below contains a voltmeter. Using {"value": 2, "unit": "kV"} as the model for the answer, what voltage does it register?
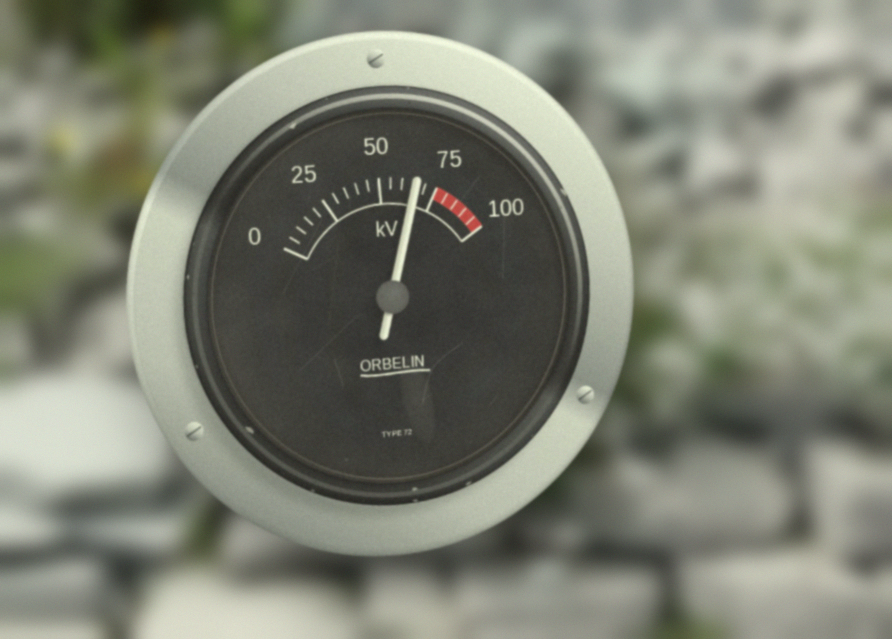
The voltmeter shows {"value": 65, "unit": "kV"}
